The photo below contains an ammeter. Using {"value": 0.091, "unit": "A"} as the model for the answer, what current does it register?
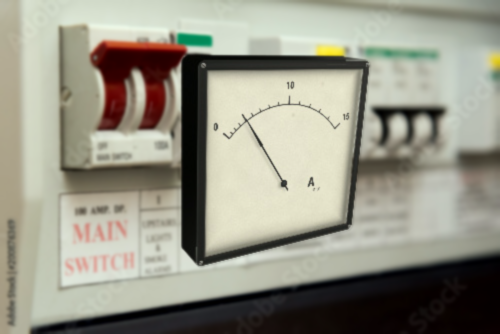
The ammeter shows {"value": 5, "unit": "A"}
